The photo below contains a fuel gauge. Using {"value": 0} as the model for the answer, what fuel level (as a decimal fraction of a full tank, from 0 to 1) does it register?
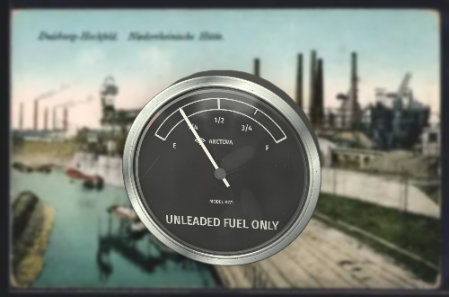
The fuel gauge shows {"value": 0.25}
